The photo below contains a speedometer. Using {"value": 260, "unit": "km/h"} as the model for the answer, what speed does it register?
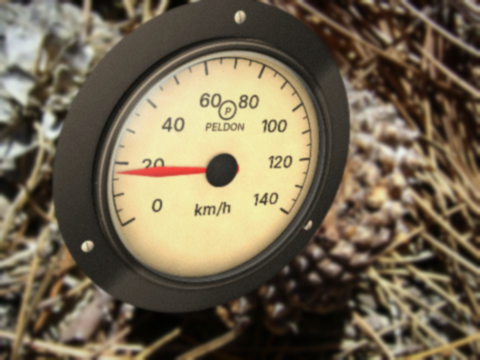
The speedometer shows {"value": 17.5, "unit": "km/h"}
